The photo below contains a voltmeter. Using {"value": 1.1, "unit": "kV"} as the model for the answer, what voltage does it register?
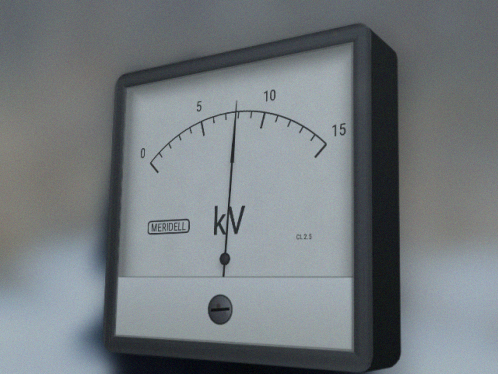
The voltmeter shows {"value": 8, "unit": "kV"}
